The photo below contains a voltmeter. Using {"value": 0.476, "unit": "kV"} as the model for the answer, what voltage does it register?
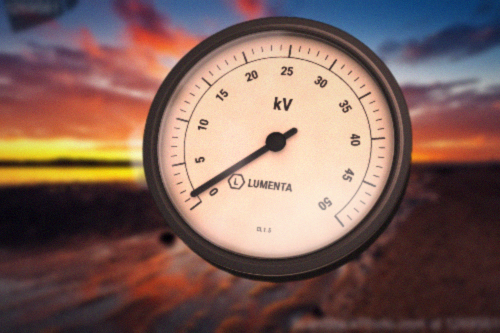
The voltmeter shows {"value": 1, "unit": "kV"}
